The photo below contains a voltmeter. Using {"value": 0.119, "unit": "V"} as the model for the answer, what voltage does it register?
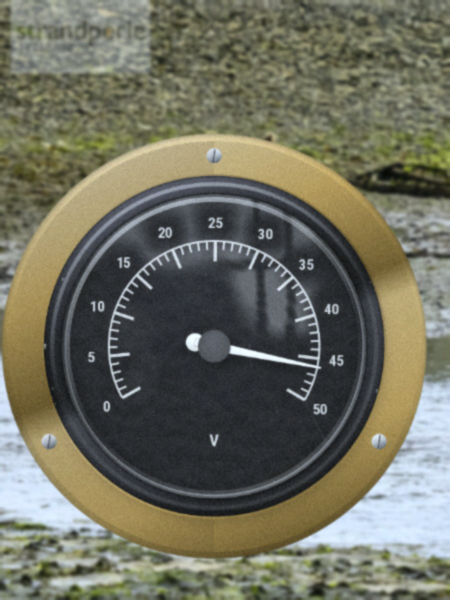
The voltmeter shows {"value": 46, "unit": "V"}
